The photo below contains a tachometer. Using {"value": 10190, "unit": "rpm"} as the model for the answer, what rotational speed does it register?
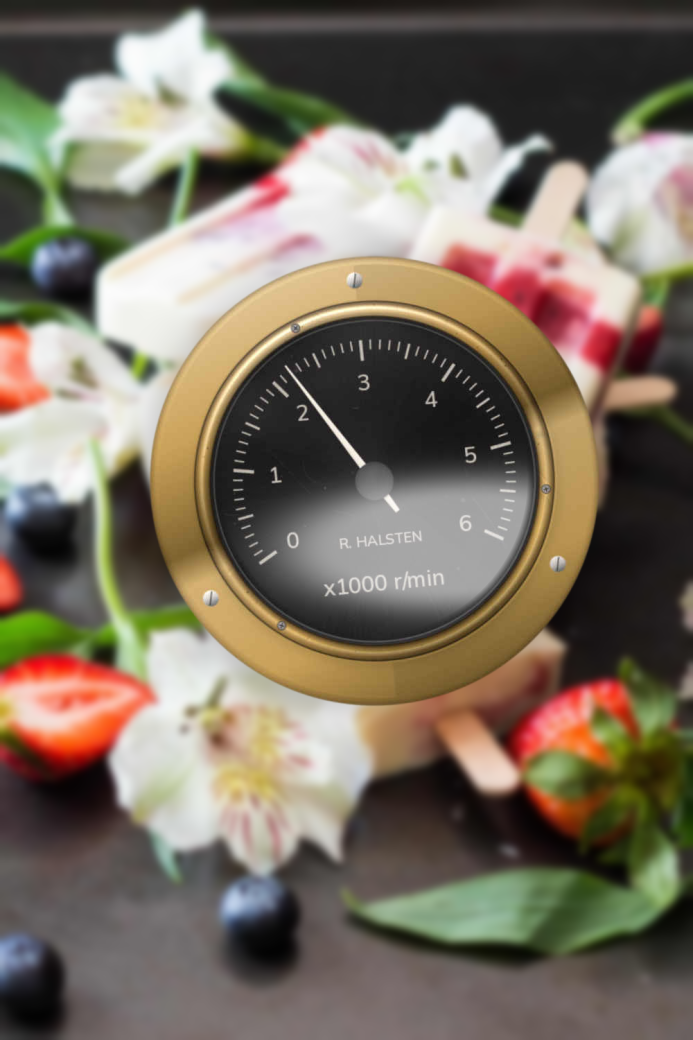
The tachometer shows {"value": 2200, "unit": "rpm"}
